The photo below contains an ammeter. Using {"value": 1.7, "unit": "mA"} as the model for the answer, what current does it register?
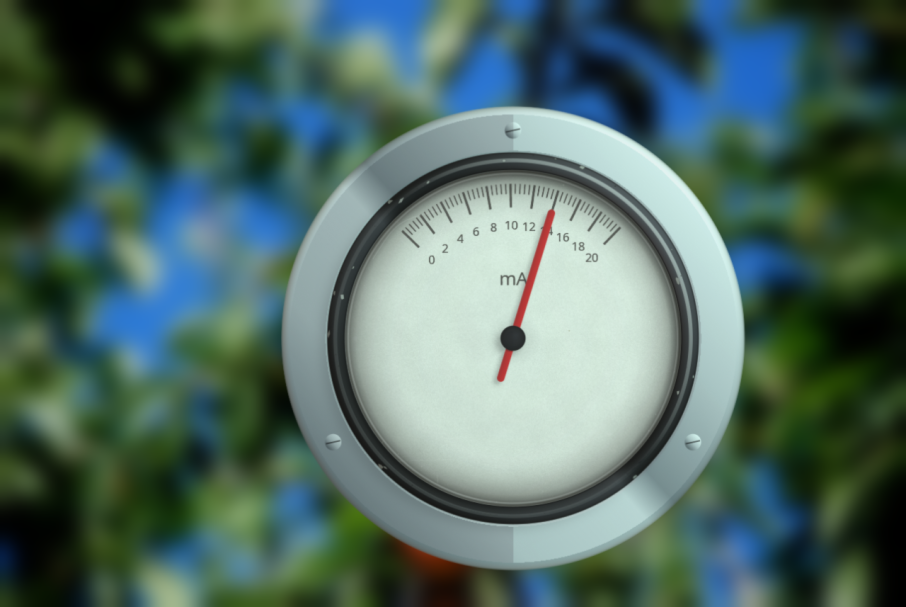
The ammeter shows {"value": 14, "unit": "mA"}
